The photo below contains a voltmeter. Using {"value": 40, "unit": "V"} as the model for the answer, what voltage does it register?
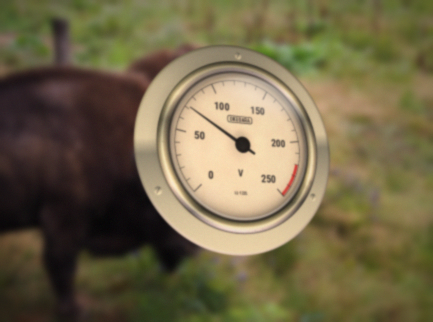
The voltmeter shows {"value": 70, "unit": "V"}
